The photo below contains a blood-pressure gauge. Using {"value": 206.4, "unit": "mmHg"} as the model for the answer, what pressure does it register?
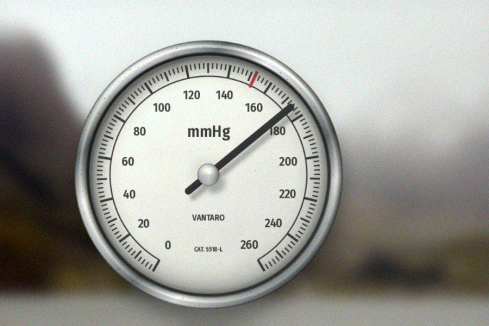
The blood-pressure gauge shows {"value": 174, "unit": "mmHg"}
